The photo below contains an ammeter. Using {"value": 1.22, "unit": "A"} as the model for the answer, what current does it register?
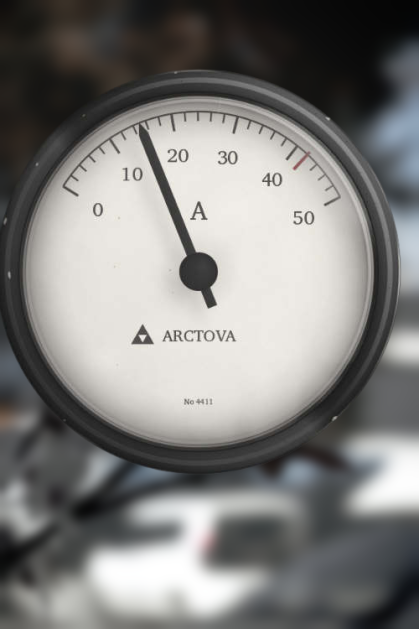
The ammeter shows {"value": 15, "unit": "A"}
